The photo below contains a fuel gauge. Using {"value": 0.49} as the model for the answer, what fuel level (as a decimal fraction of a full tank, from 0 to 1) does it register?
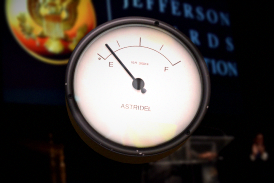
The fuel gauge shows {"value": 0.125}
